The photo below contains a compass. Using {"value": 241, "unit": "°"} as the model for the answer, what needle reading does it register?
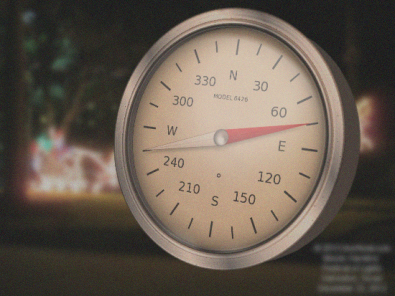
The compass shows {"value": 75, "unit": "°"}
